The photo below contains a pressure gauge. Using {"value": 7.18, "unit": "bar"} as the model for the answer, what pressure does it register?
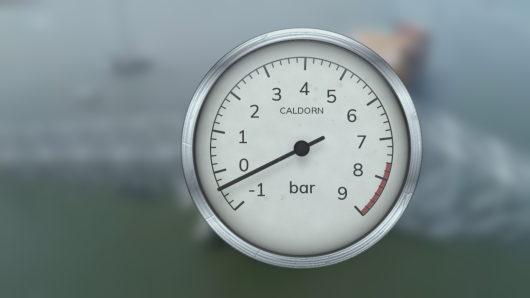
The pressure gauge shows {"value": -0.4, "unit": "bar"}
